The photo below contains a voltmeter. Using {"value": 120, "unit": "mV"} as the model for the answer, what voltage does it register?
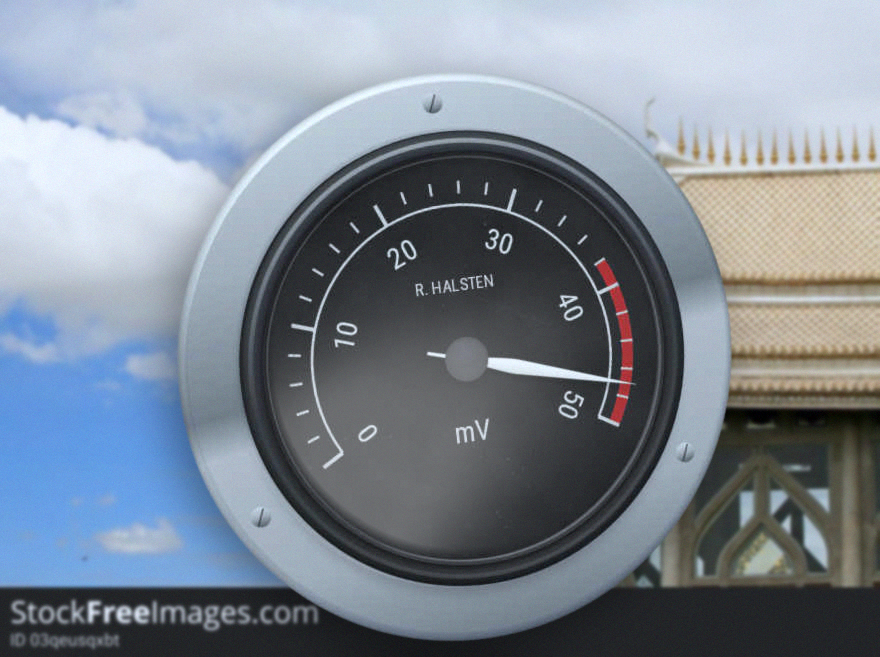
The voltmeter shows {"value": 47, "unit": "mV"}
